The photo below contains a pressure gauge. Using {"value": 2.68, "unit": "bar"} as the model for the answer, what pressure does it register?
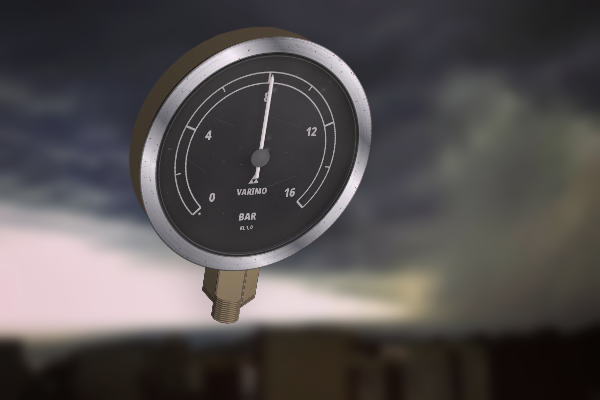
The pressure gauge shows {"value": 8, "unit": "bar"}
